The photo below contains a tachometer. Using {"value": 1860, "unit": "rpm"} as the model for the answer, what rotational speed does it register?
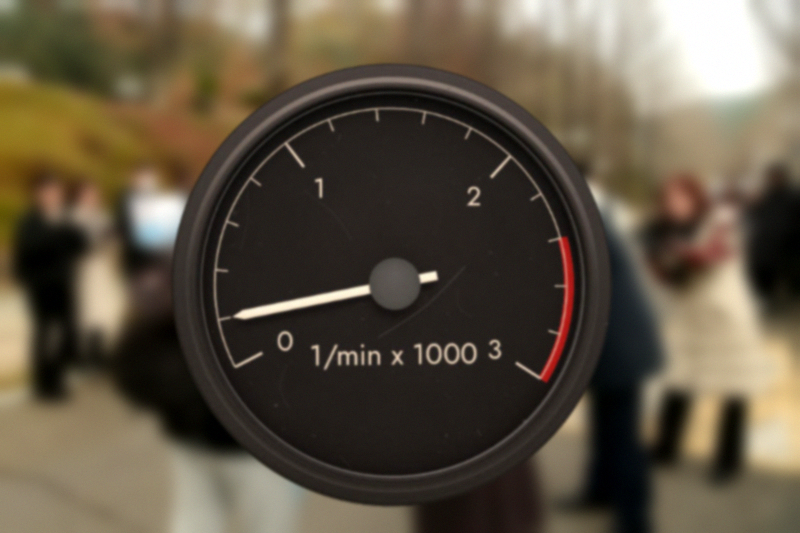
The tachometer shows {"value": 200, "unit": "rpm"}
